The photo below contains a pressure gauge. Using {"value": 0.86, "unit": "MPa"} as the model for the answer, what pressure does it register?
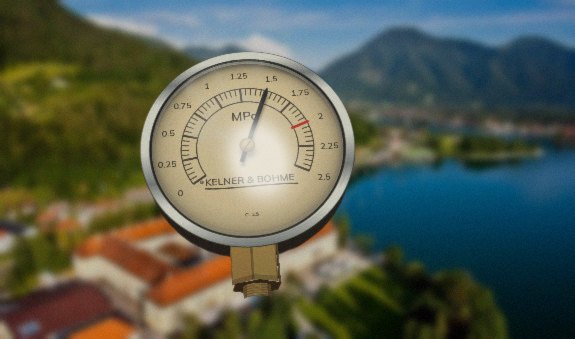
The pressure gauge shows {"value": 1.5, "unit": "MPa"}
